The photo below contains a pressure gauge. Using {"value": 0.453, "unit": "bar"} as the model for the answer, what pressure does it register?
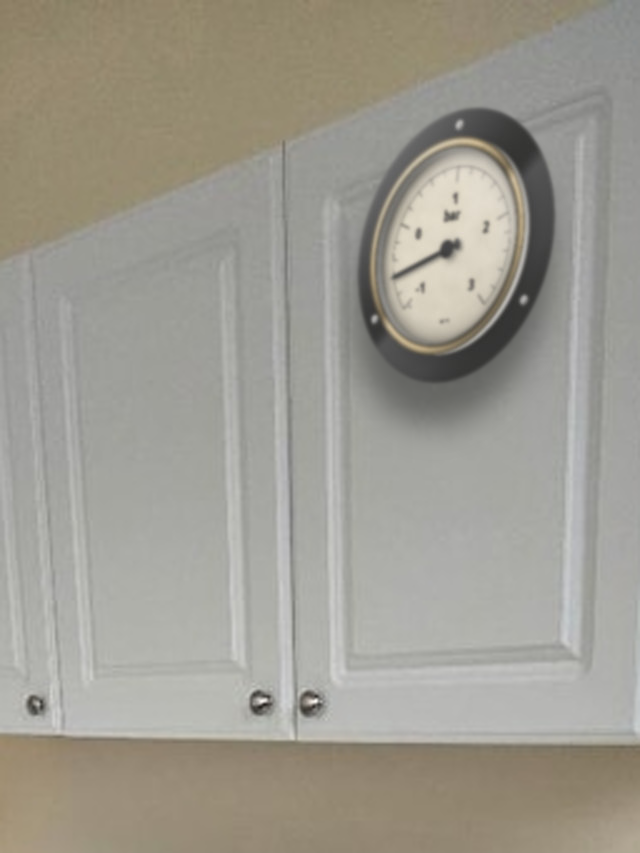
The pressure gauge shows {"value": -0.6, "unit": "bar"}
